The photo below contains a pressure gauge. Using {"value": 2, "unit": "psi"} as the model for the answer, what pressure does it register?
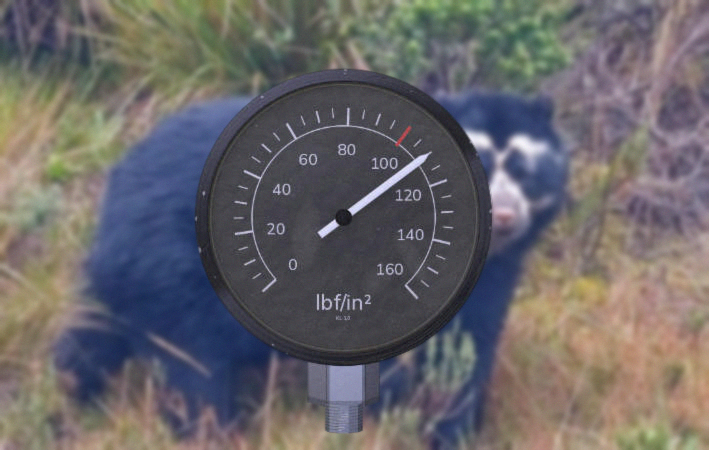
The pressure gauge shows {"value": 110, "unit": "psi"}
